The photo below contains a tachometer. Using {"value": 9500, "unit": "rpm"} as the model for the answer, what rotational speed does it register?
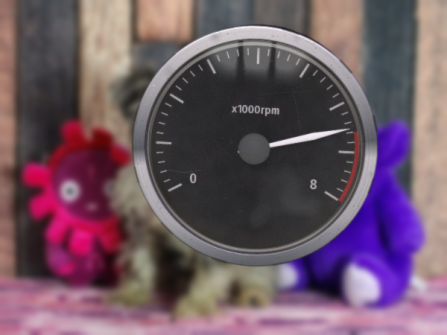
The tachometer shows {"value": 6500, "unit": "rpm"}
